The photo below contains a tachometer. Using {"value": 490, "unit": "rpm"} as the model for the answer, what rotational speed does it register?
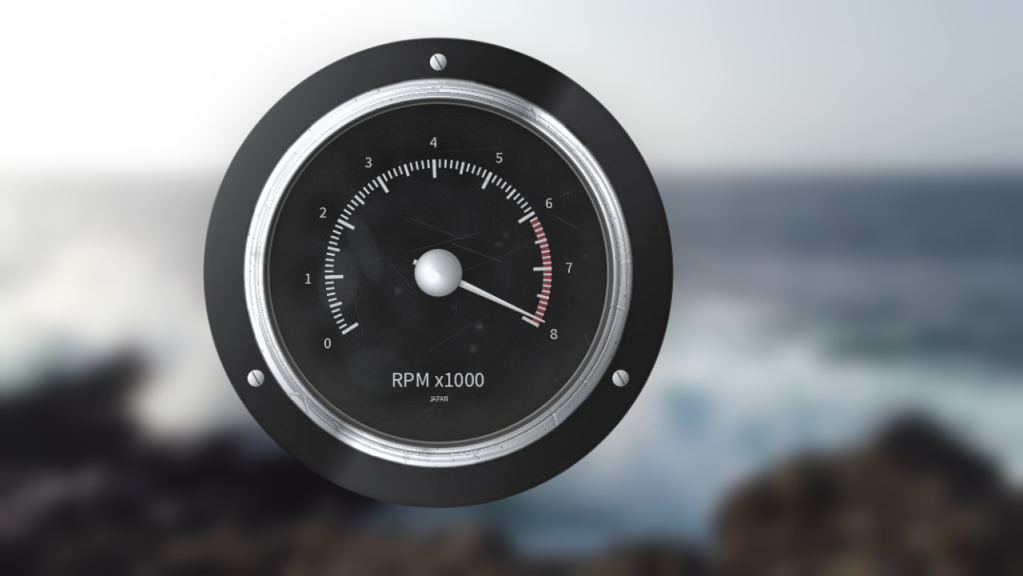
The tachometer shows {"value": 7900, "unit": "rpm"}
